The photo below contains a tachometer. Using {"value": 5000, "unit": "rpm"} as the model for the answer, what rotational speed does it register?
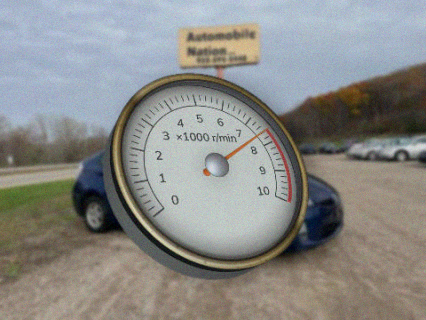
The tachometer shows {"value": 7600, "unit": "rpm"}
